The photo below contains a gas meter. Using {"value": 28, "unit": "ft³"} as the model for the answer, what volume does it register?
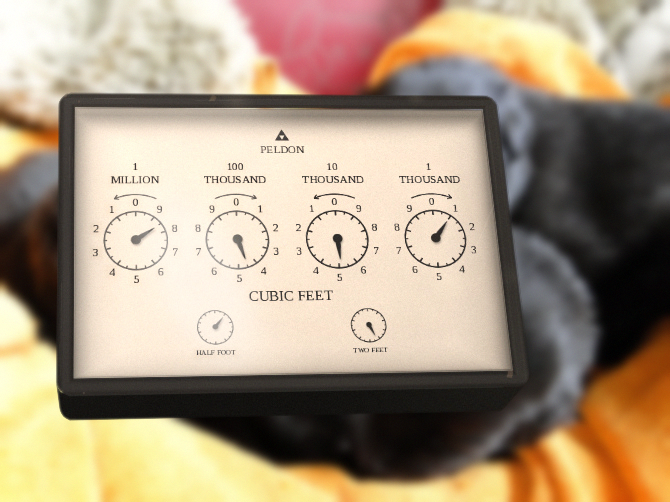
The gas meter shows {"value": 845100, "unit": "ft³"}
